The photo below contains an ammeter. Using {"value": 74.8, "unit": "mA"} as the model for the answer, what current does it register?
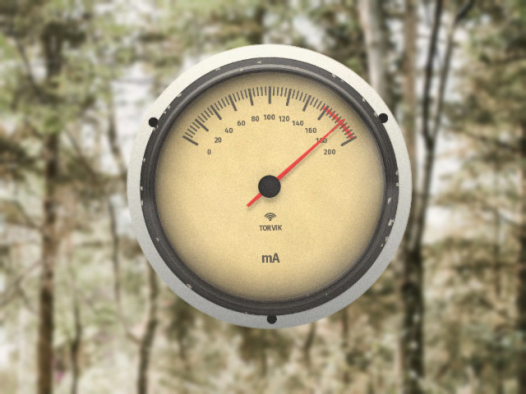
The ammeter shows {"value": 180, "unit": "mA"}
